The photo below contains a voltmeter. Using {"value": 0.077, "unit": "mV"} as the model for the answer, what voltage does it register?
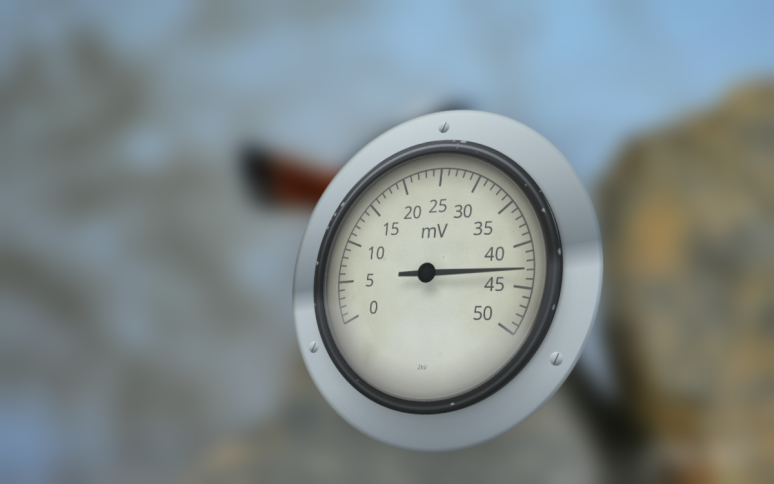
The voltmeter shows {"value": 43, "unit": "mV"}
